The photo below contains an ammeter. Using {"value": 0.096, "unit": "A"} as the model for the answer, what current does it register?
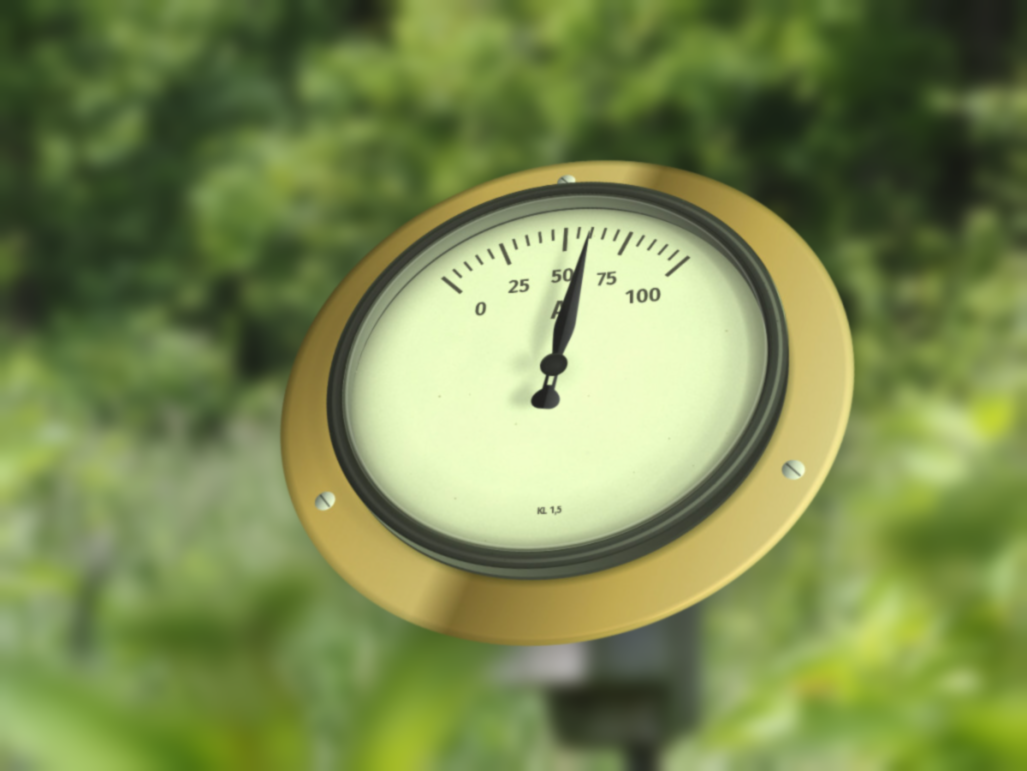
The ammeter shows {"value": 60, "unit": "A"}
